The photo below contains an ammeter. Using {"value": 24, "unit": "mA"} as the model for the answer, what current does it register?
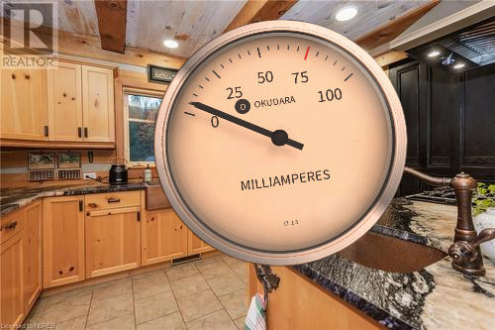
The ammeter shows {"value": 5, "unit": "mA"}
